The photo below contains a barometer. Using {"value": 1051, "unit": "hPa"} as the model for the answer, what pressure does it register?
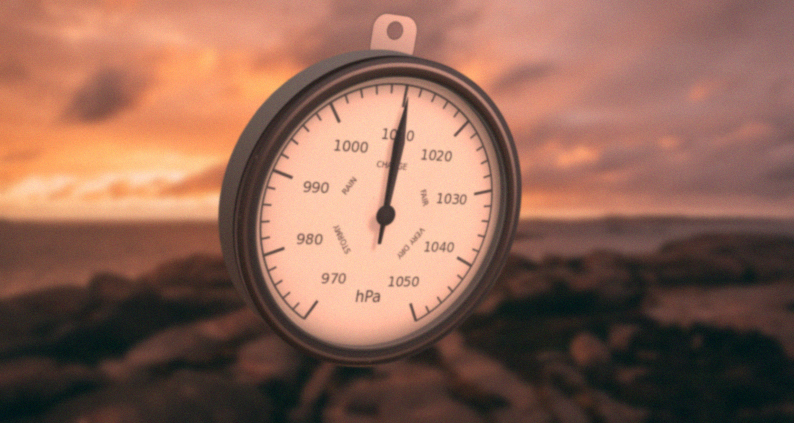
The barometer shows {"value": 1010, "unit": "hPa"}
